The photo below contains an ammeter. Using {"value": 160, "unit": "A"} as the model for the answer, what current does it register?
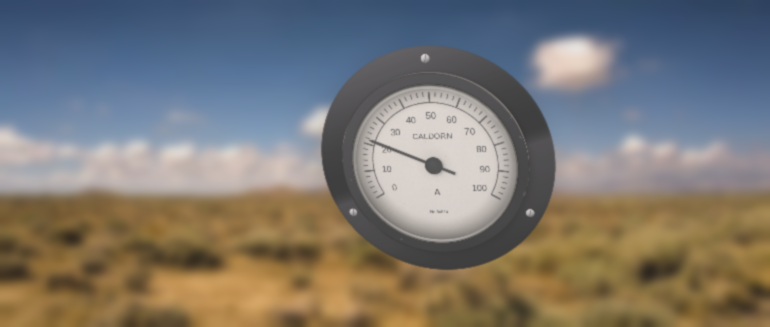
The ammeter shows {"value": 22, "unit": "A"}
